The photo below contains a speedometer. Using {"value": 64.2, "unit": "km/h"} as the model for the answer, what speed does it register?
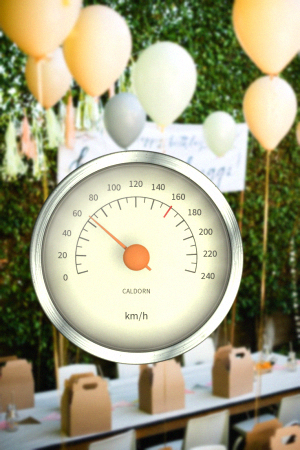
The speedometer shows {"value": 65, "unit": "km/h"}
